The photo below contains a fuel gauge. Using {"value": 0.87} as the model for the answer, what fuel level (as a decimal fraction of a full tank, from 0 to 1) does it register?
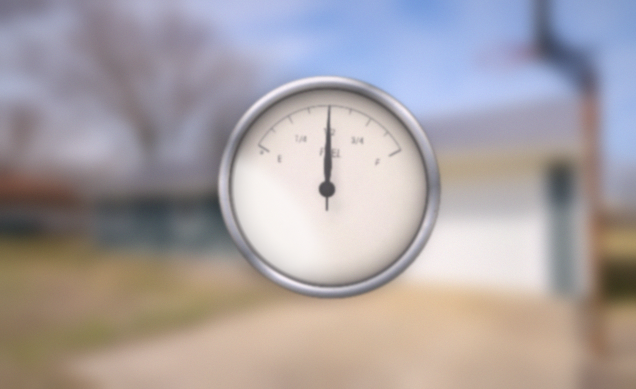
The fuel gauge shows {"value": 0.5}
